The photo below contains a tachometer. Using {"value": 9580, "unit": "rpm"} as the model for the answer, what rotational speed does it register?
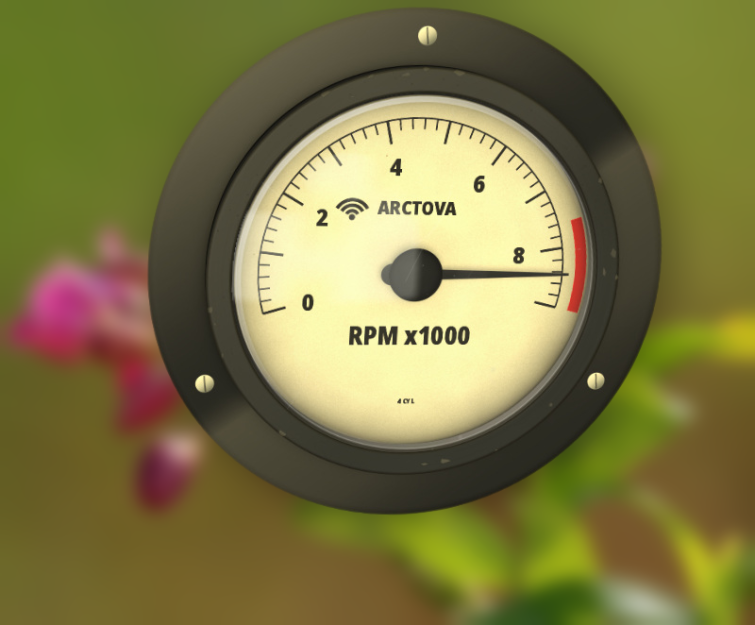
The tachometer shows {"value": 8400, "unit": "rpm"}
